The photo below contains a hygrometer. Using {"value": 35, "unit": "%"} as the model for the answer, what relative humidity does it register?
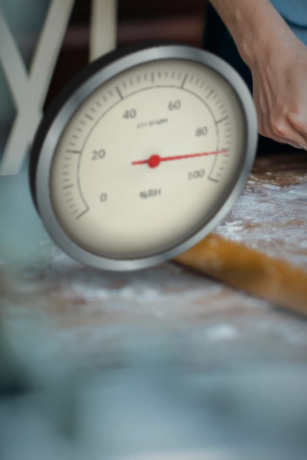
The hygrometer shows {"value": 90, "unit": "%"}
